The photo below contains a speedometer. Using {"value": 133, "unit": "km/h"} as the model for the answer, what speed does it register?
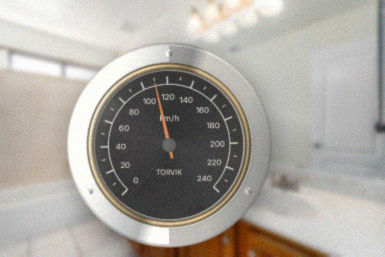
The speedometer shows {"value": 110, "unit": "km/h"}
